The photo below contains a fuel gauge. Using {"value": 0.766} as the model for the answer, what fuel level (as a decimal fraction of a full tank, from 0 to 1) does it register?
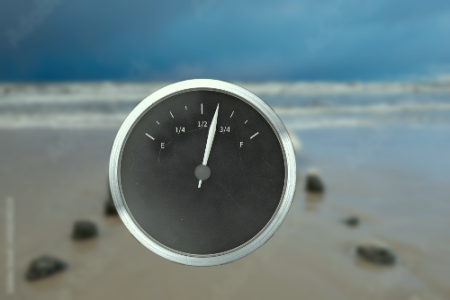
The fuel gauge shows {"value": 0.625}
